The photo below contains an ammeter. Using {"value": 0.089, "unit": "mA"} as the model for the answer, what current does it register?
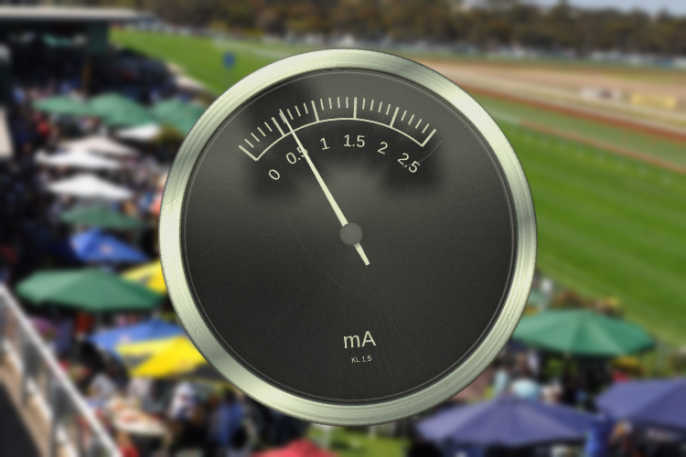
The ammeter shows {"value": 0.6, "unit": "mA"}
